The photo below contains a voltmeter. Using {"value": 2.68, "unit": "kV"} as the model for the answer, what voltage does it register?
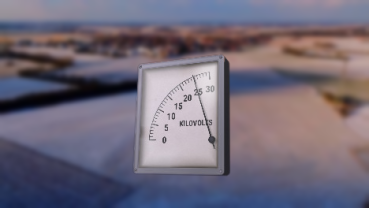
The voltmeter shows {"value": 25, "unit": "kV"}
